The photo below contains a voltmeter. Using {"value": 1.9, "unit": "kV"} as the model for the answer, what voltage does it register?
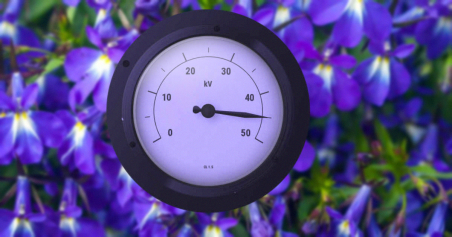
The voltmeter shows {"value": 45, "unit": "kV"}
